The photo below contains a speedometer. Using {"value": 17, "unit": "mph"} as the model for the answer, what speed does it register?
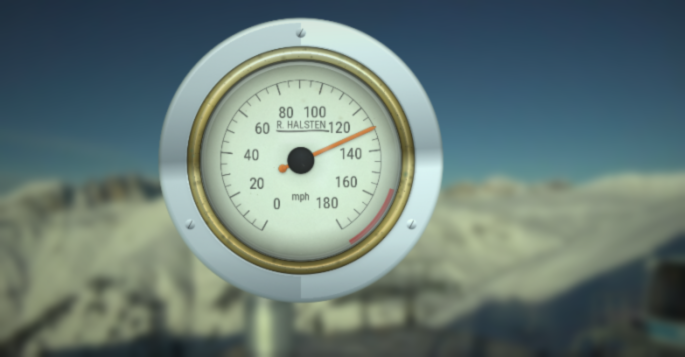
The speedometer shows {"value": 130, "unit": "mph"}
